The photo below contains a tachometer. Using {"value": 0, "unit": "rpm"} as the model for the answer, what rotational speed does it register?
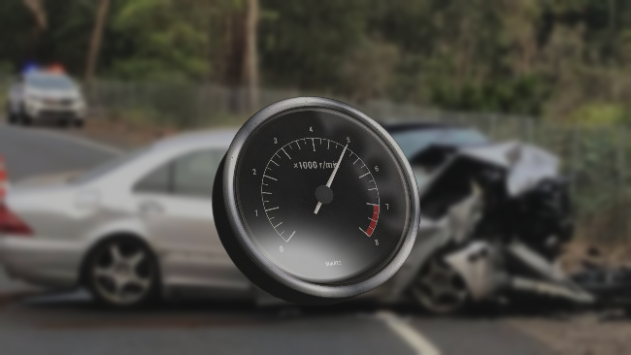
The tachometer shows {"value": 5000, "unit": "rpm"}
